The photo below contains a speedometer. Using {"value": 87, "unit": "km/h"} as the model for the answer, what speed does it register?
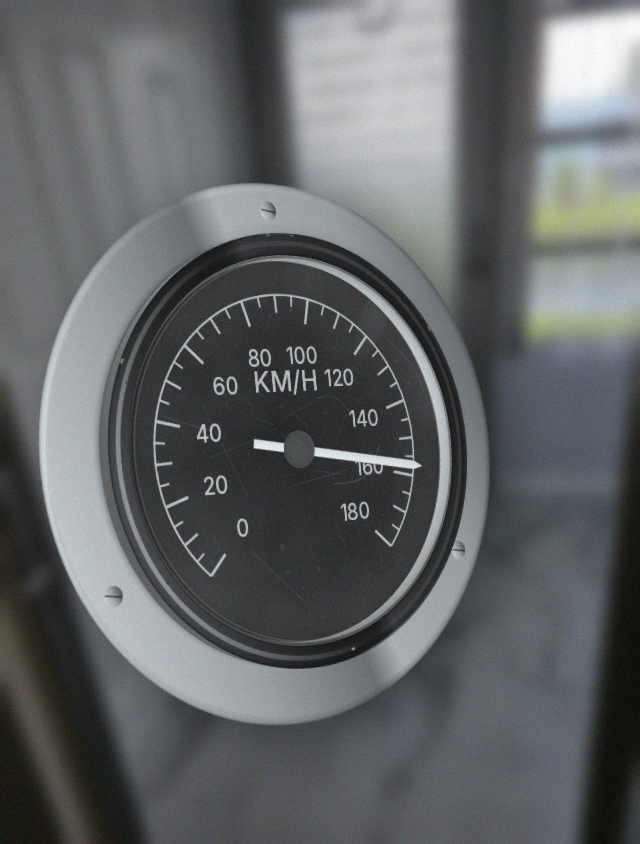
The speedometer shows {"value": 157.5, "unit": "km/h"}
